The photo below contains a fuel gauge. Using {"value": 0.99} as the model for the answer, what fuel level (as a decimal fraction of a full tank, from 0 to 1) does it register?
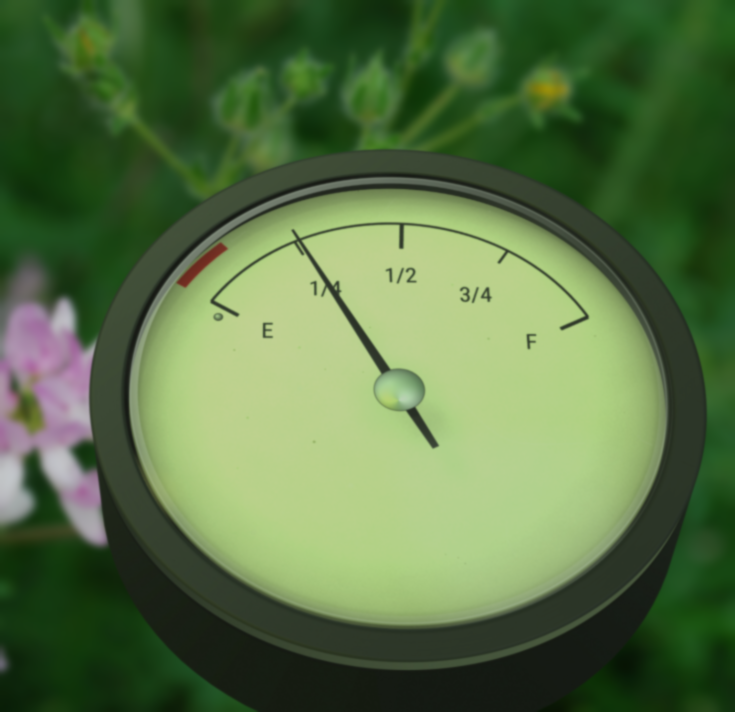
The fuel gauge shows {"value": 0.25}
